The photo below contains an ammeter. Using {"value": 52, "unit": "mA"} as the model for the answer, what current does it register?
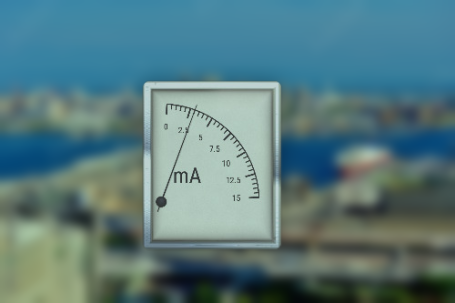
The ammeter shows {"value": 3, "unit": "mA"}
